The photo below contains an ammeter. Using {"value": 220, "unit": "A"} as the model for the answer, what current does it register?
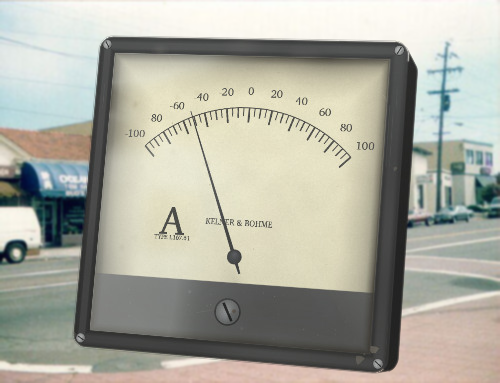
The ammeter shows {"value": -50, "unit": "A"}
